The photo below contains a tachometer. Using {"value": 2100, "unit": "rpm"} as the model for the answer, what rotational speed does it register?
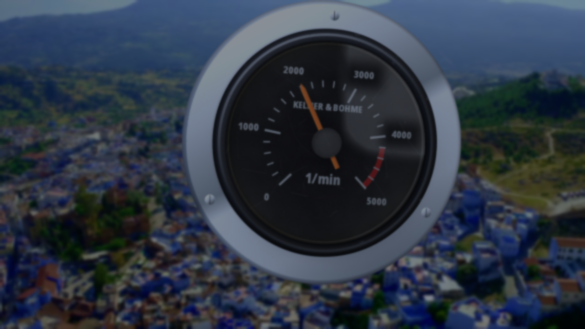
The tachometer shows {"value": 2000, "unit": "rpm"}
